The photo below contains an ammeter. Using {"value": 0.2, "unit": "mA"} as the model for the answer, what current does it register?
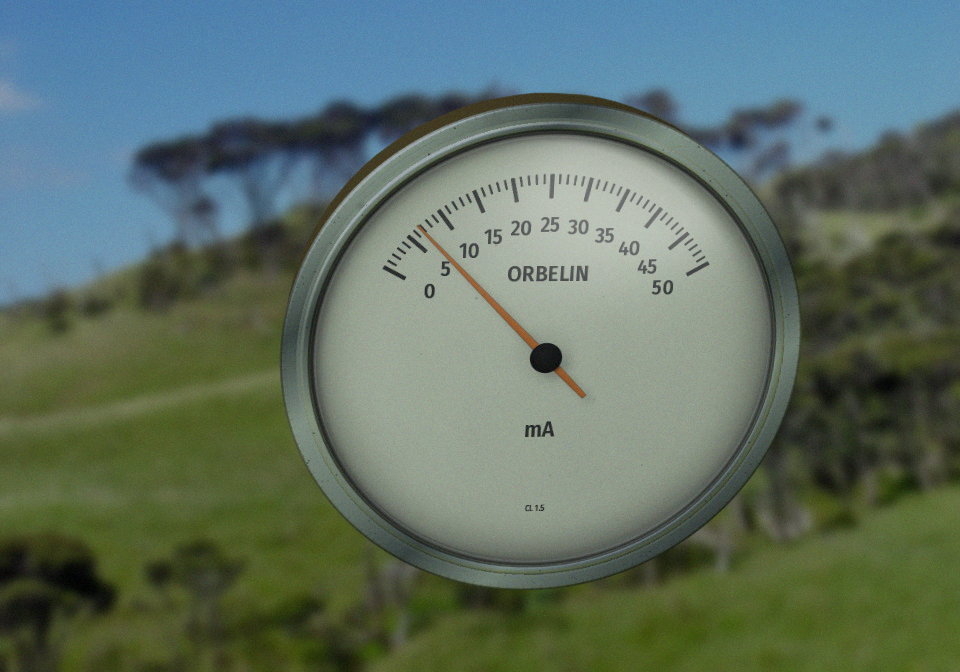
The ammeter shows {"value": 7, "unit": "mA"}
